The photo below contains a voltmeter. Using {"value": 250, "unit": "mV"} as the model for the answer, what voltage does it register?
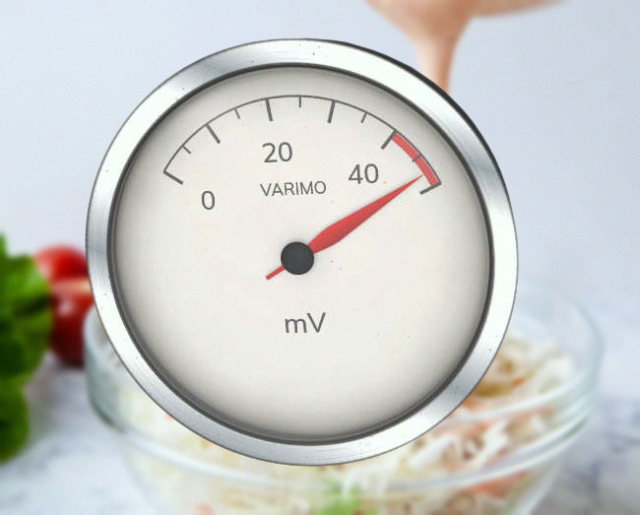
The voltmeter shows {"value": 47.5, "unit": "mV"}
